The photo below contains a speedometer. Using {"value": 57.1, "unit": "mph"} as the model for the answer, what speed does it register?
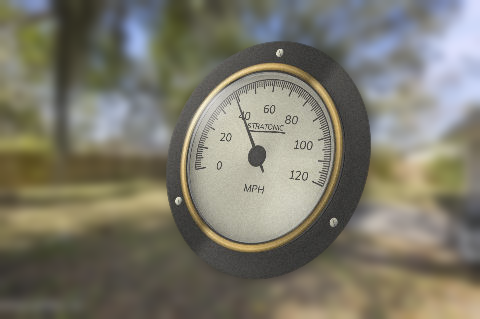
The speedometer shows {"value": 40, "unit": "mph"}
